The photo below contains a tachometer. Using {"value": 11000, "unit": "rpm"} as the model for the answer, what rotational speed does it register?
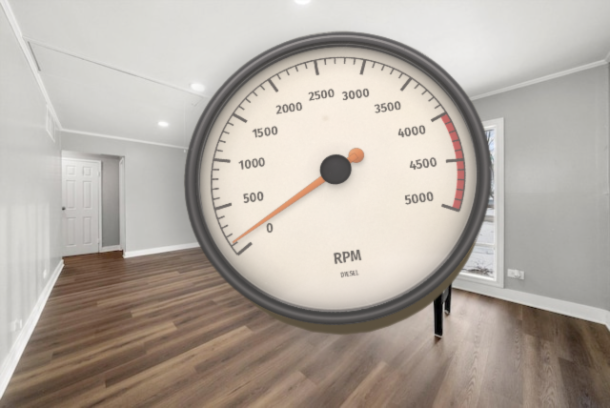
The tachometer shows {"value": 100, "unit": "rpm"}
